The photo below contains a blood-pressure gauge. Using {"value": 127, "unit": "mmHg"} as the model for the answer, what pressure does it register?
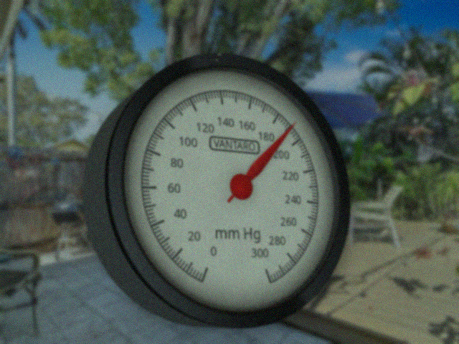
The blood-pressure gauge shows {"value": 190, "unit": "mmHg"}
